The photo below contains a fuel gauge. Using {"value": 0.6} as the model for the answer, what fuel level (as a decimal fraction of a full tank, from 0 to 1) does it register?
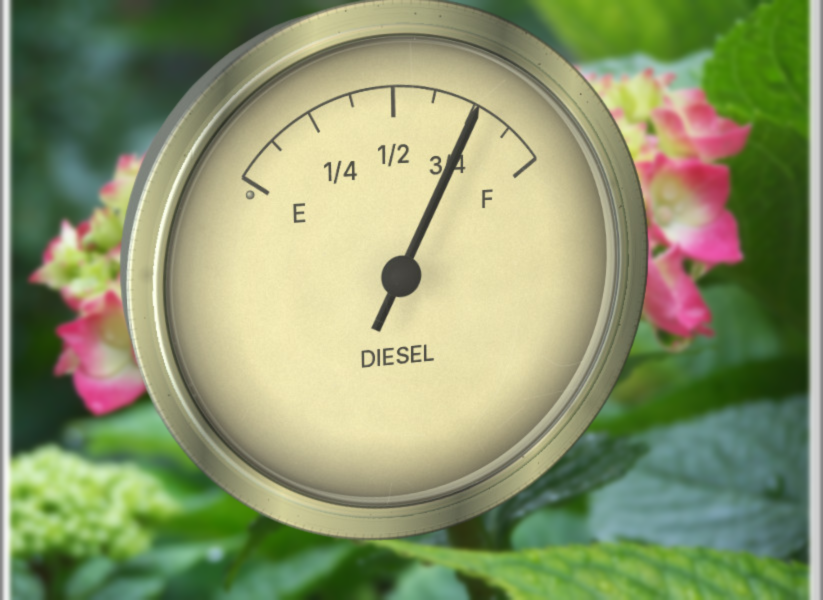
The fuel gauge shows {"value": 0.75}
